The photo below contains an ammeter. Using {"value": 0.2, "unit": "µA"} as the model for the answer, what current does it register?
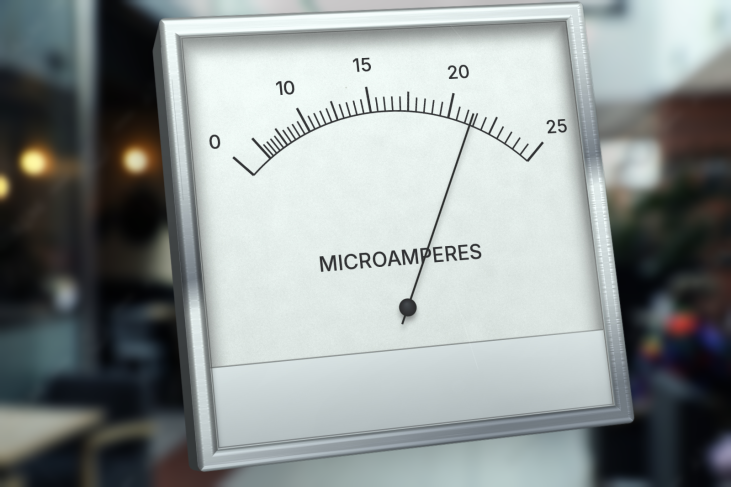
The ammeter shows {"value": 21.25, "unit": "µA"}
